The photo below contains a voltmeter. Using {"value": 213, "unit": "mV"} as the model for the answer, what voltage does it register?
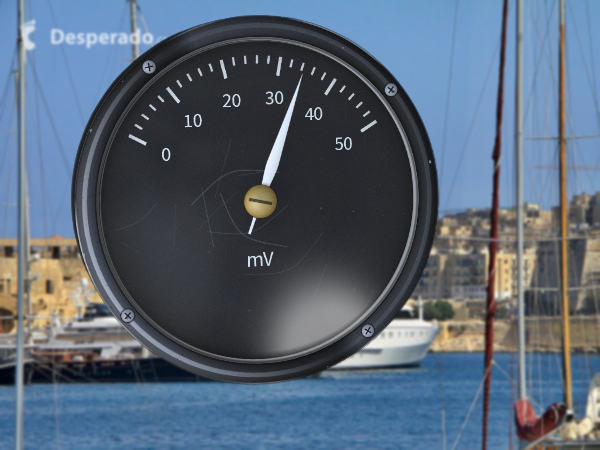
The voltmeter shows {"value": 34, "unit": "mV"}
